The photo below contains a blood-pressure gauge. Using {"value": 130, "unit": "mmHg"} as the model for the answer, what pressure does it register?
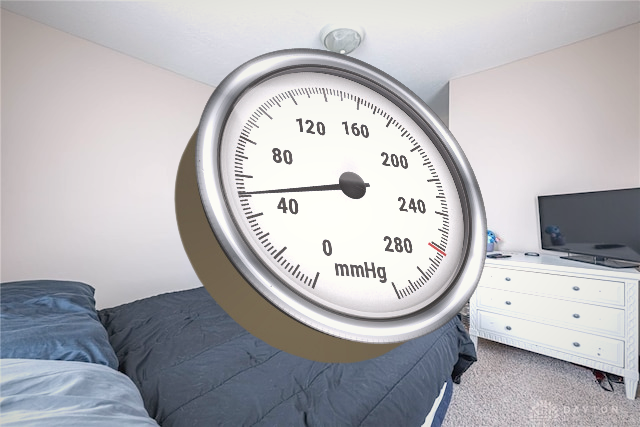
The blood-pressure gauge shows {"value": 50, "unit": "mmHg"}
